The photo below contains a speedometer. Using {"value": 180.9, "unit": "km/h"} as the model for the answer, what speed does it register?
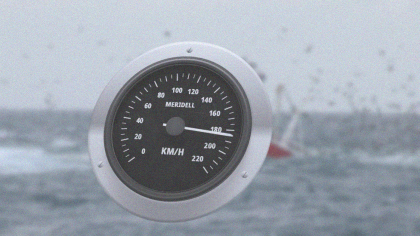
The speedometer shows {"value": 185, "unit": "km/h"}
